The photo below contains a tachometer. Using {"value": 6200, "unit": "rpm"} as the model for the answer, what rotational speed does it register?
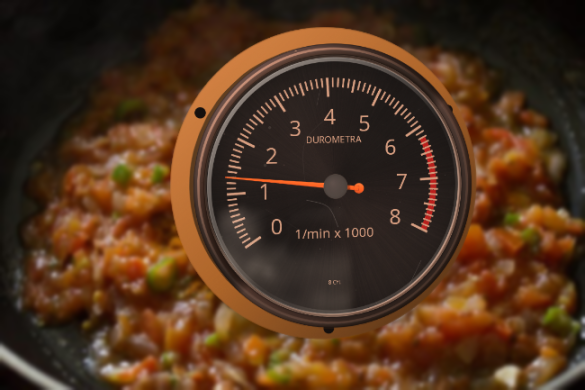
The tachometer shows {"value": 1300, "unit": "rpm"}
